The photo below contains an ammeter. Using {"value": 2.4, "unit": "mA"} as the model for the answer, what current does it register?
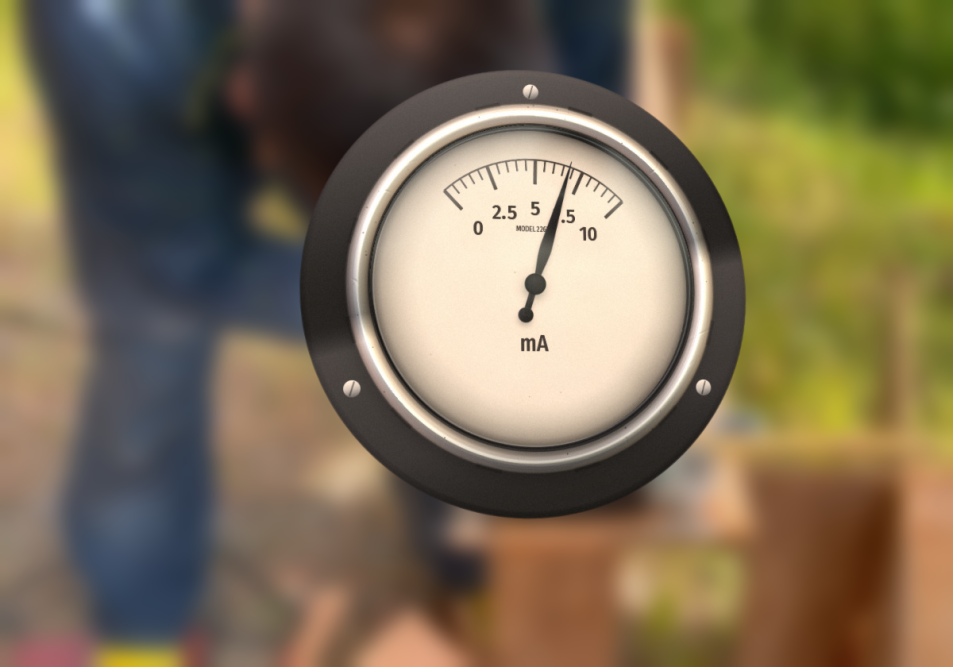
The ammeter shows {"value": 6.75, "unit": "mA"}
